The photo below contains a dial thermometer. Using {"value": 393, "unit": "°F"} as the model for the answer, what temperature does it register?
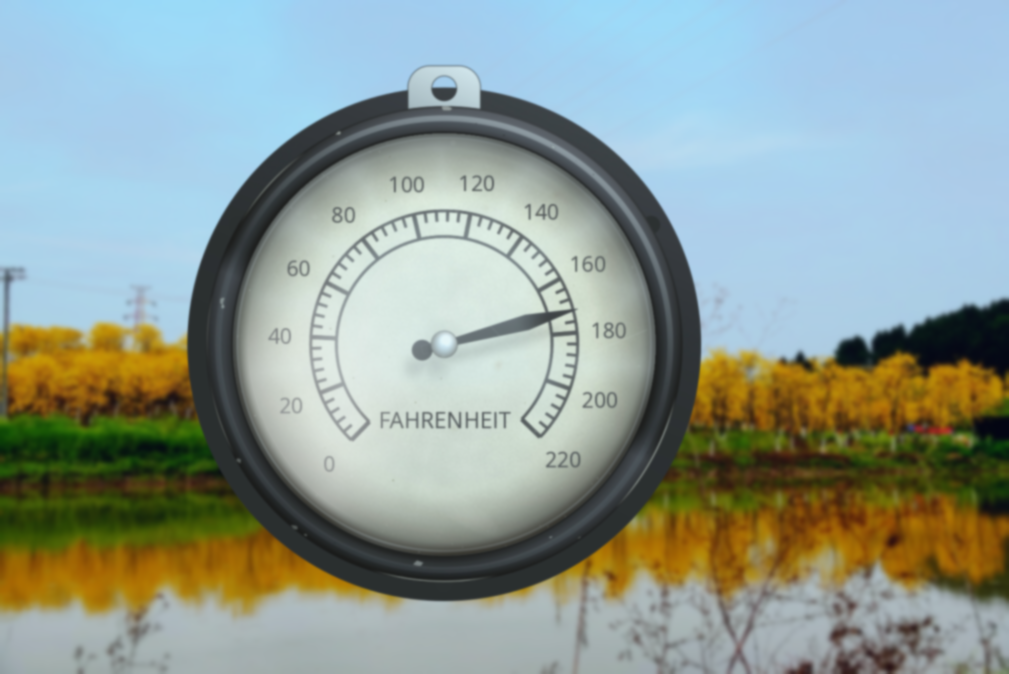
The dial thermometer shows {"value": 172, "unit": "°F"}
